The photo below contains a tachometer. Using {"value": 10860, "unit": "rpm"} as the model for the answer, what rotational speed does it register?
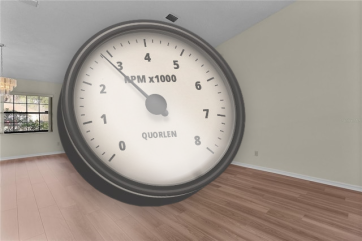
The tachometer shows {"value": 2800, "unit": "rpm"}
